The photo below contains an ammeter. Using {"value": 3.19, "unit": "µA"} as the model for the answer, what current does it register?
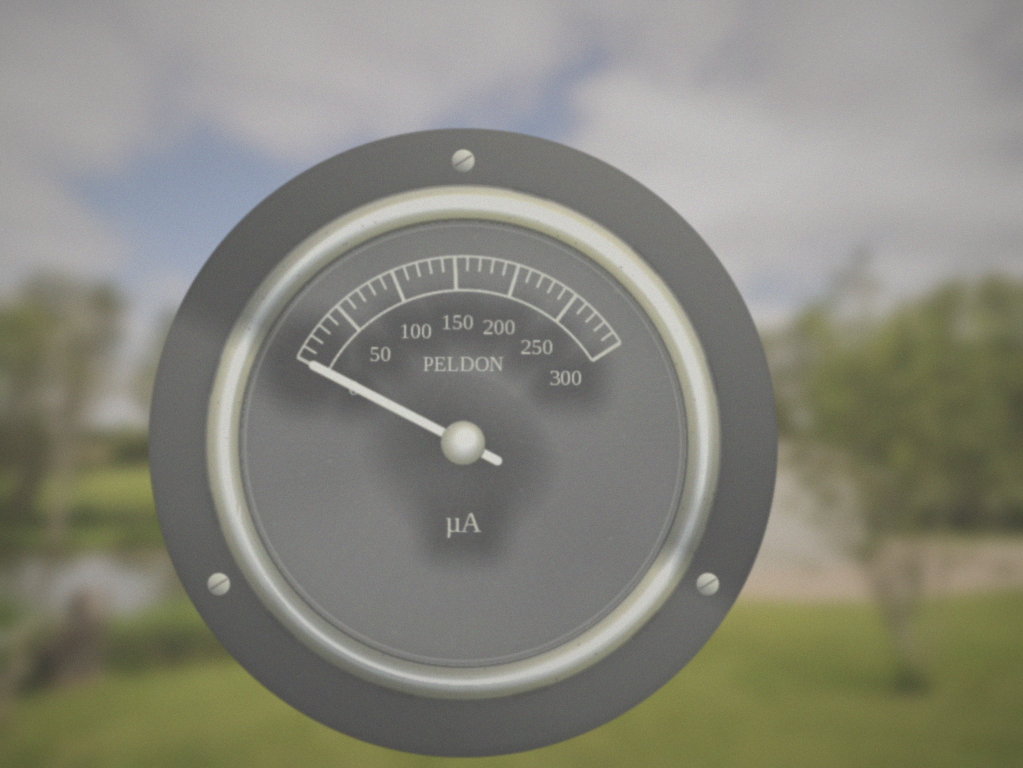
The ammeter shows {"value": 0, "unit": "µA"}
